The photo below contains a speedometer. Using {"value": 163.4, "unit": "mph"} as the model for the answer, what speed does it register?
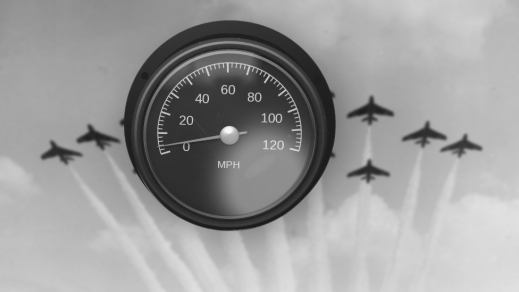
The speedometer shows {"value": 4, "unit": "mph"}
